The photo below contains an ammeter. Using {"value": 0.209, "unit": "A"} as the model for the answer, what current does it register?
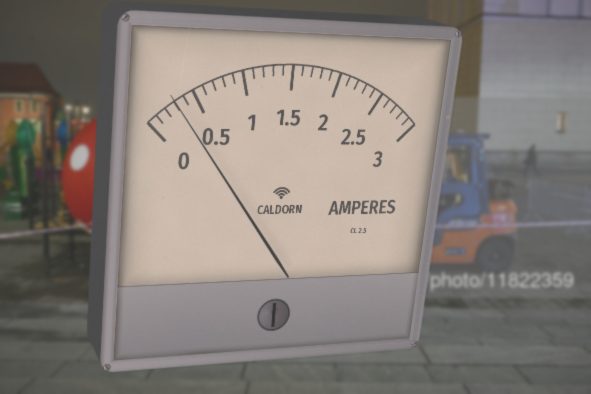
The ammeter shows {"value": 0.3, "unit": "A"}
